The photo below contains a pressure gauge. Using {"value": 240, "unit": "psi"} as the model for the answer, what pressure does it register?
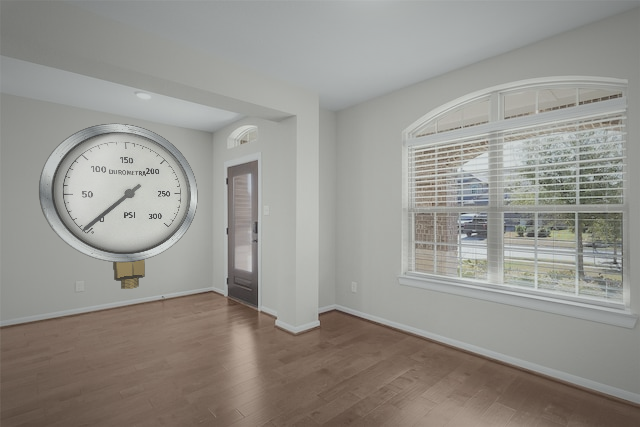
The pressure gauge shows {"value": 5, "unit": "psi"}
